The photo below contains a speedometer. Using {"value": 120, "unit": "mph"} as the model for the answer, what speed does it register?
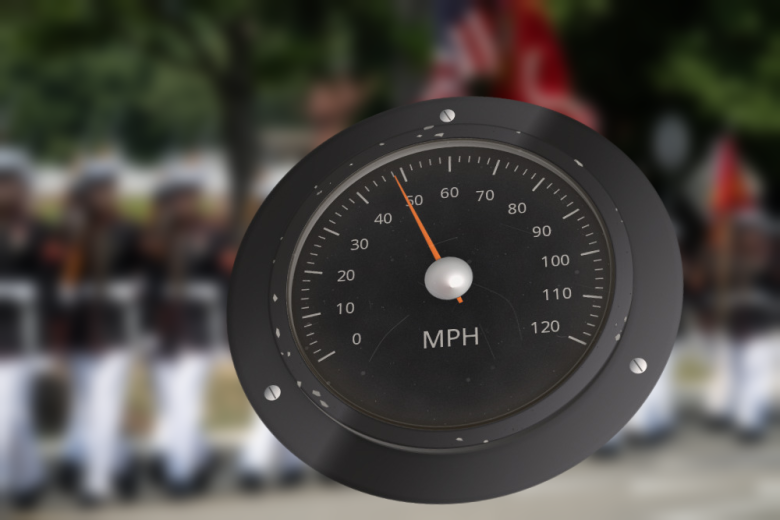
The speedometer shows {"value": 48, "unit": "mph"}
